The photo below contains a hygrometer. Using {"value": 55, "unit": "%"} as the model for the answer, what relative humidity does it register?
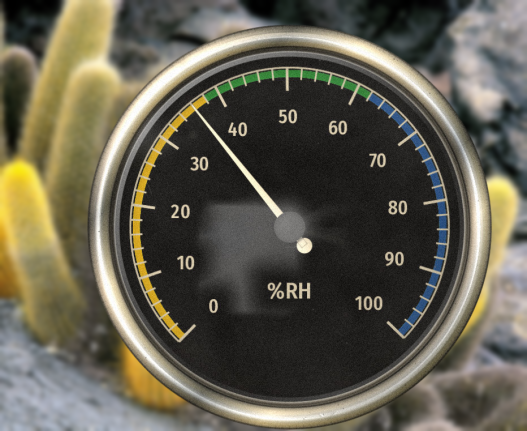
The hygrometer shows {"value": 36, "unit": "%"}
